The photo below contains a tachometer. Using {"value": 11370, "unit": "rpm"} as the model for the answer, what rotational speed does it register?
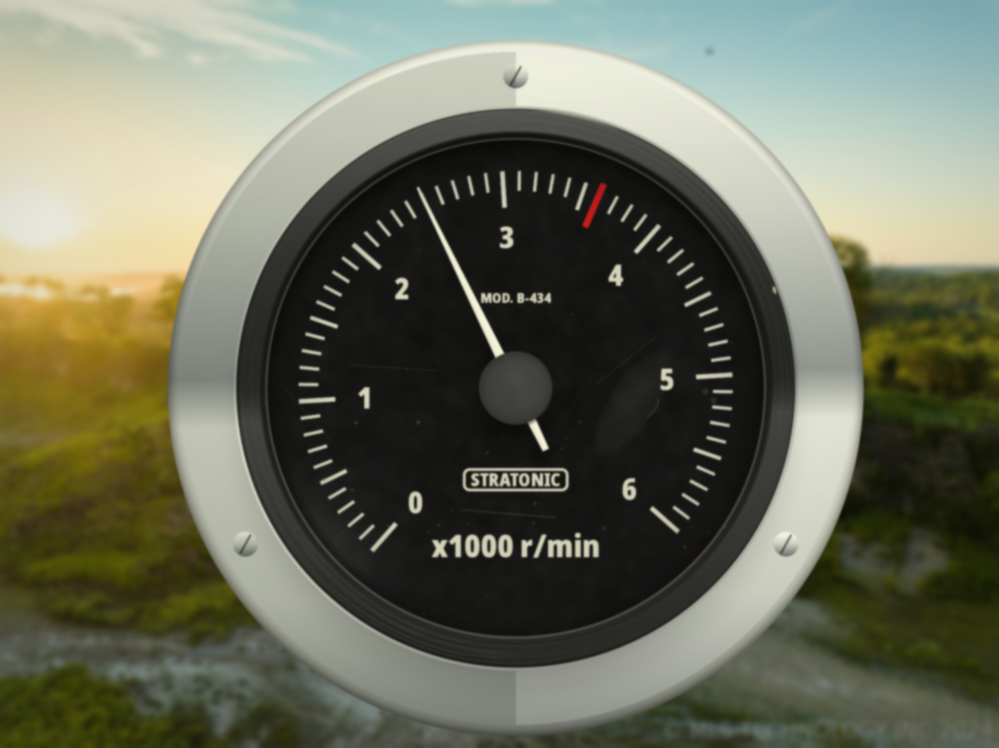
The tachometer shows {"value": 2500, "unit": "rpm"}
